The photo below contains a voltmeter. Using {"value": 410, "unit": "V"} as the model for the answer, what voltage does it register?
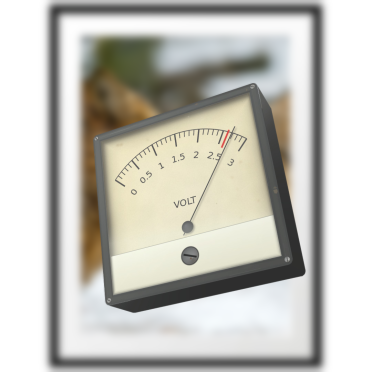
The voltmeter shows {"value": 2.7, "unit": "V"}
